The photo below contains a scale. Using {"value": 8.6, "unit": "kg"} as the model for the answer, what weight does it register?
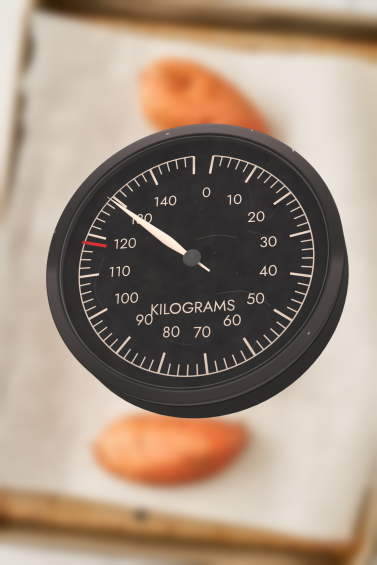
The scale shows {"value": 129, "unit": "kg"}
